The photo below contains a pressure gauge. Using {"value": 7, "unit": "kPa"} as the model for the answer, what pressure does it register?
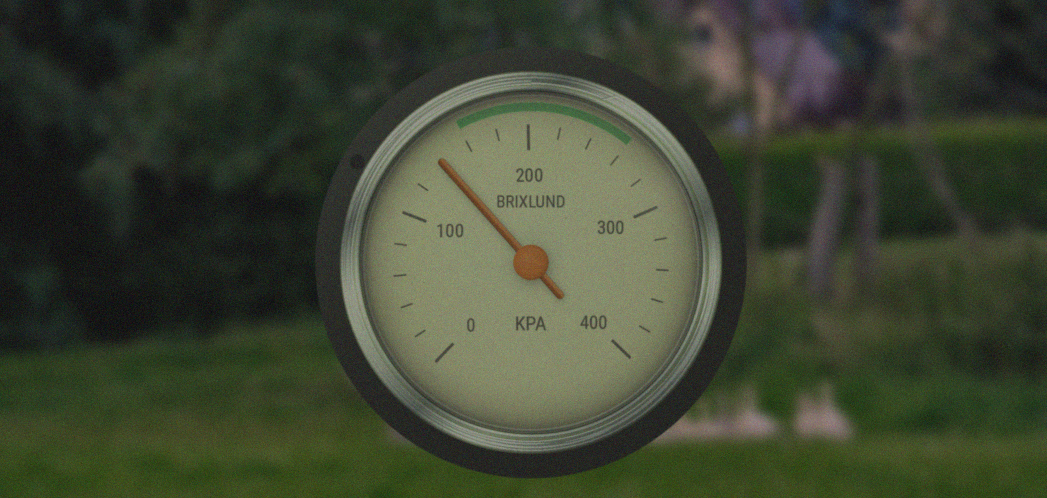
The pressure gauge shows {"value": 140, "unit": "kPa"}
